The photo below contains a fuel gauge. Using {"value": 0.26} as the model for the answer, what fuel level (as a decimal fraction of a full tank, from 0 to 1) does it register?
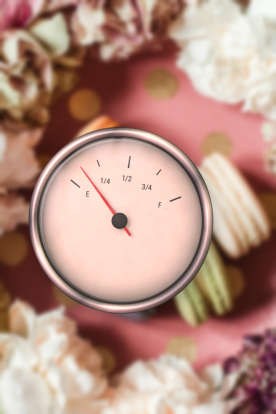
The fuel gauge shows {"value": 0.125}
